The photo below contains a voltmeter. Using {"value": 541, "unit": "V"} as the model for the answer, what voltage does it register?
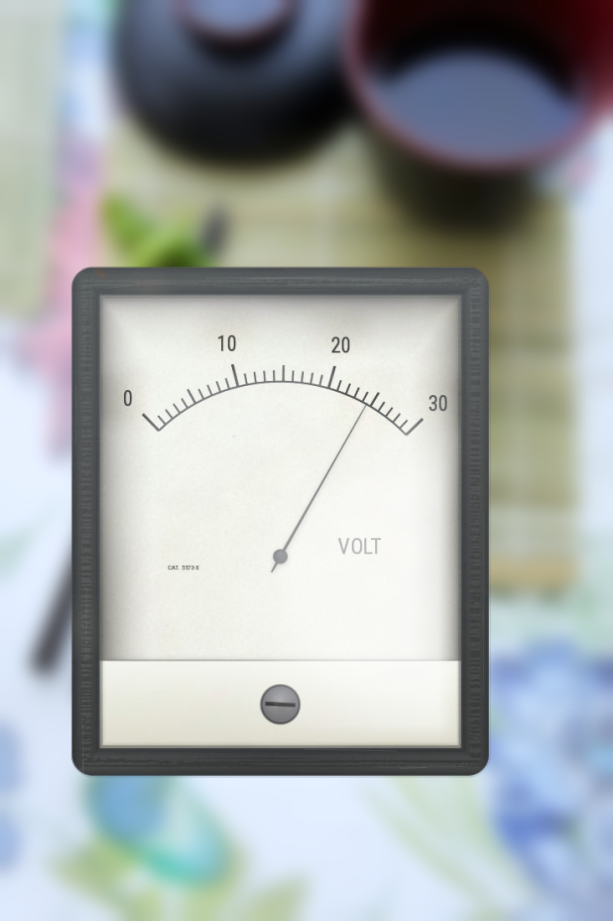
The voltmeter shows {"value": 24.5, "unit": "V"}
